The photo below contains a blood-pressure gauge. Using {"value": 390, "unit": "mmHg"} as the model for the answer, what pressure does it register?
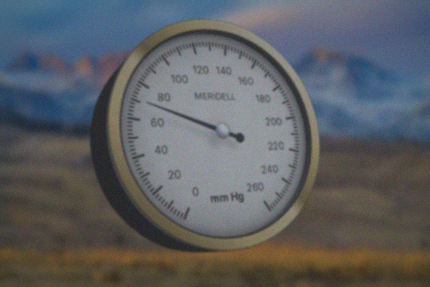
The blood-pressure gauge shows {"value": 70, "unit": "mmHg"}
